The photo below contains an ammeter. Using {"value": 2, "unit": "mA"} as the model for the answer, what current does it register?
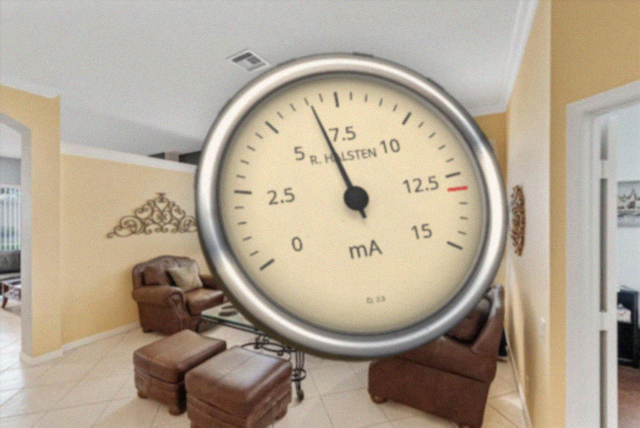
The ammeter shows {"value": 6.5, "unit": "mA"}
